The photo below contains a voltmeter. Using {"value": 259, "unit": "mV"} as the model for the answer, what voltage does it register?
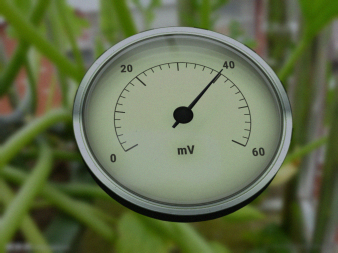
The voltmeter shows {"value": 40, "unit": "mV"}
